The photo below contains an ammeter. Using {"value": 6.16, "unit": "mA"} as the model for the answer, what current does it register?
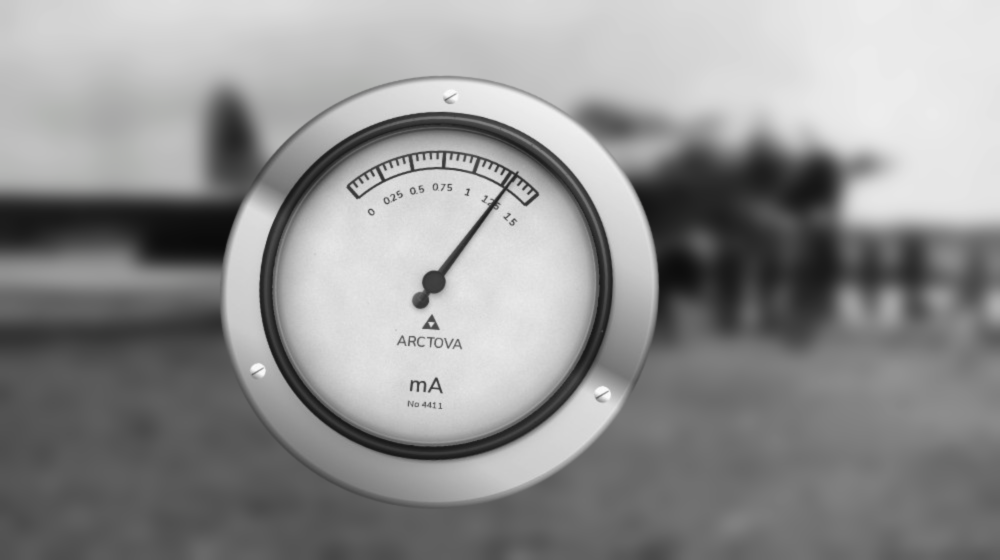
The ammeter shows {"value": 1.3, "unit": "mA"}
